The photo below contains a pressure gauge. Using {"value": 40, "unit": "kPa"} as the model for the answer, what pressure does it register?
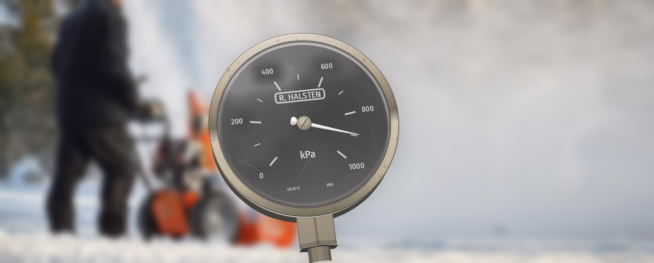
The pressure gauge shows {"value": 900, "unit": "kPa"}
